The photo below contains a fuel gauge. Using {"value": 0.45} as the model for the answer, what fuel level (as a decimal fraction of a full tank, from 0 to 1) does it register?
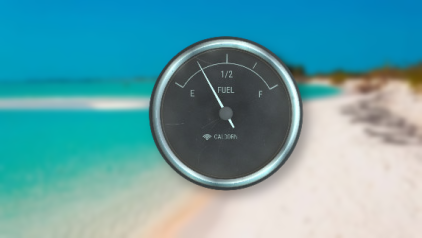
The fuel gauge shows {"value": 0.25}
